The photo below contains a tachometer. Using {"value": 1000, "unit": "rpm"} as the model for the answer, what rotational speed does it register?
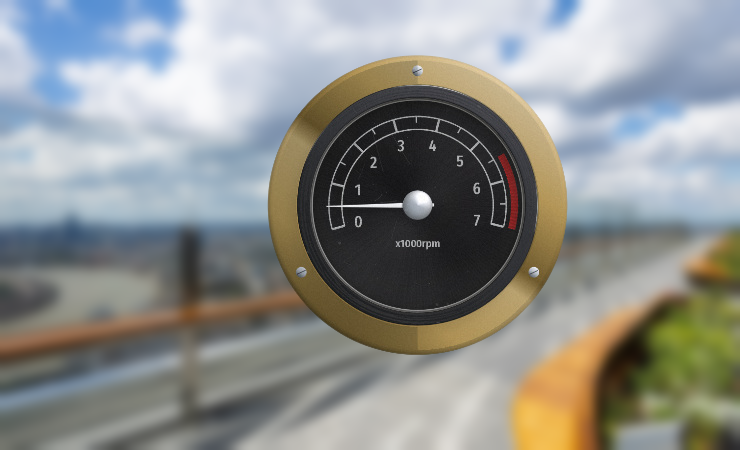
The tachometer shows {"value": 500, "unit": "rpm"}
